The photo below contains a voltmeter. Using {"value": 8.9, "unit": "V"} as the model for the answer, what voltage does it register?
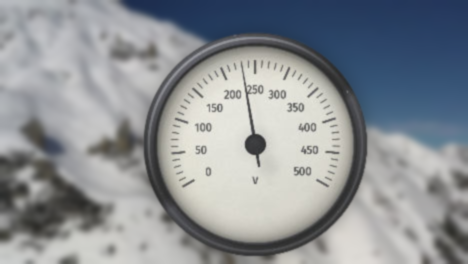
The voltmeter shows {"value": 230, "unit": "V"}
